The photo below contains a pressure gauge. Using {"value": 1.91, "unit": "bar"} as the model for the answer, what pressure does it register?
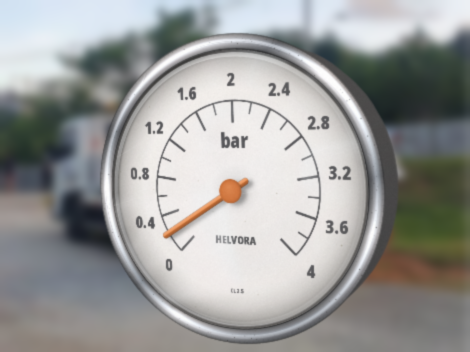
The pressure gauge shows {"value": 0.2, "unit": "bar"}
